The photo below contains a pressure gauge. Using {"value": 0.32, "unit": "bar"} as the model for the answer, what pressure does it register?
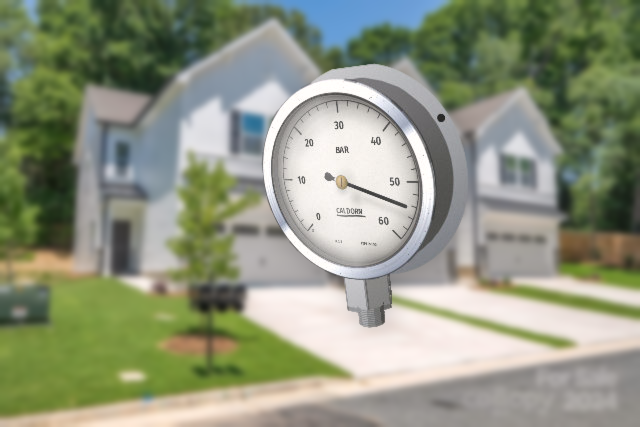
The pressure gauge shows {"value": 54, "unit": "bar"}
